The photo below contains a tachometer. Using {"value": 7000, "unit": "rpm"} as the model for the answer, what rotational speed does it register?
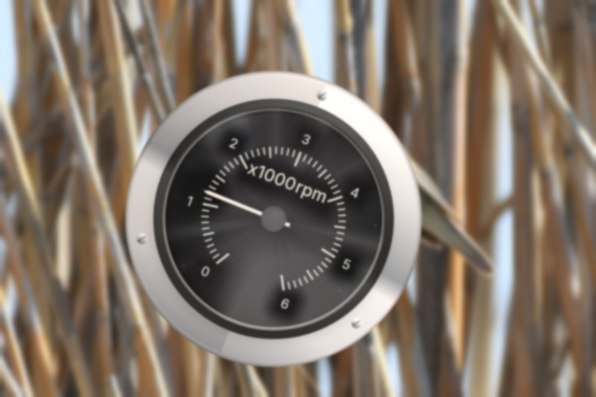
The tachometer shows {"value": 1200, "unit": "rpm"}
